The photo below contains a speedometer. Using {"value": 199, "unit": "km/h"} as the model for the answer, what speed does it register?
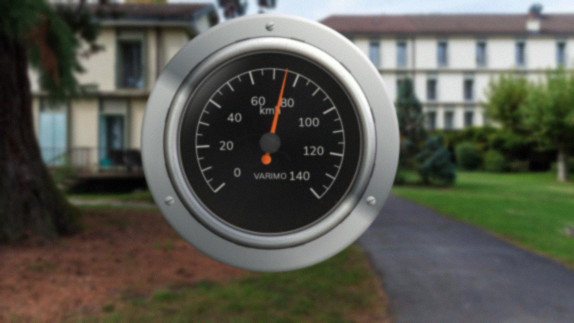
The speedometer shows {"value": 75, "unit": "km/h"}
